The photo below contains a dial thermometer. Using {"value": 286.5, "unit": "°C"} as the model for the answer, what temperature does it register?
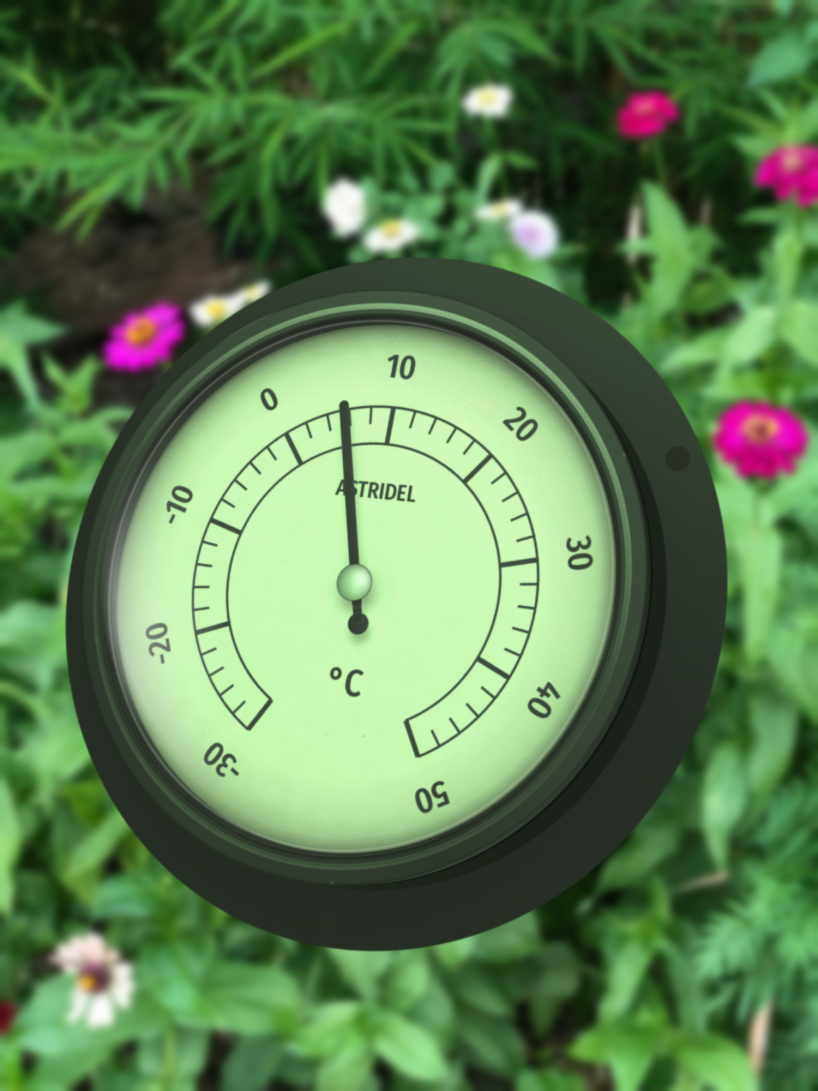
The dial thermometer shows {"value": 6, "unit": "°C"}
